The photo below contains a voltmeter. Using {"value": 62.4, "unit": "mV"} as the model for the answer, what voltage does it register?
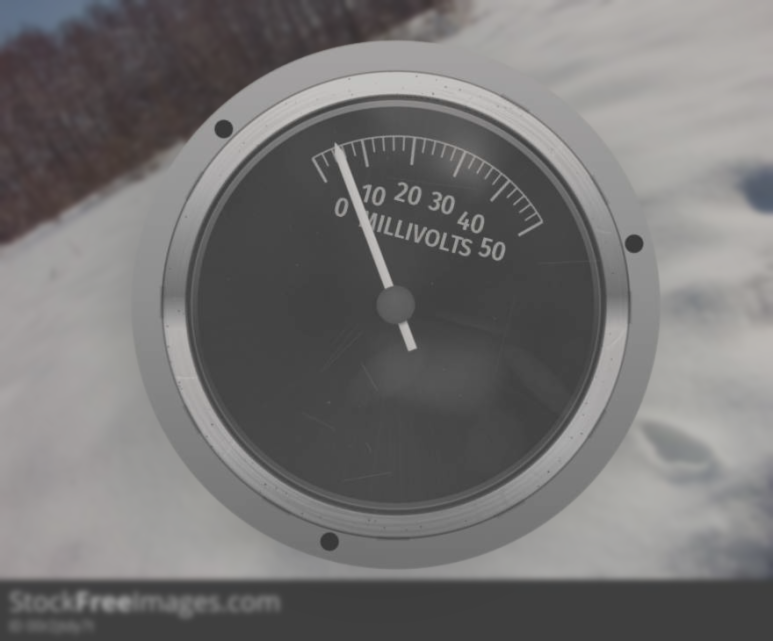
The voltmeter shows {"value": 5, "unit": "mV"}
